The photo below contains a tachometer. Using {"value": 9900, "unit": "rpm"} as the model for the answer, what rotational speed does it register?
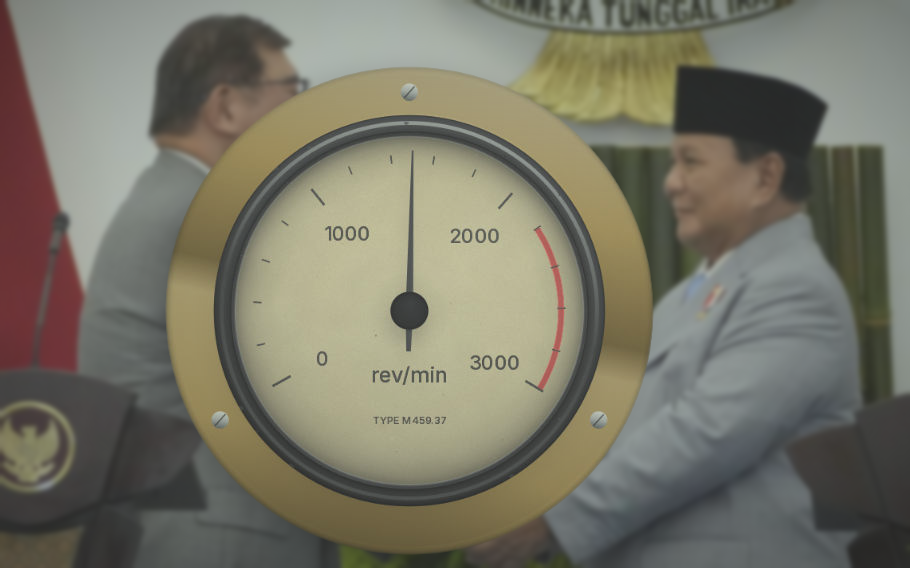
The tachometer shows {"value": 1500, "unit": "rpm"}
